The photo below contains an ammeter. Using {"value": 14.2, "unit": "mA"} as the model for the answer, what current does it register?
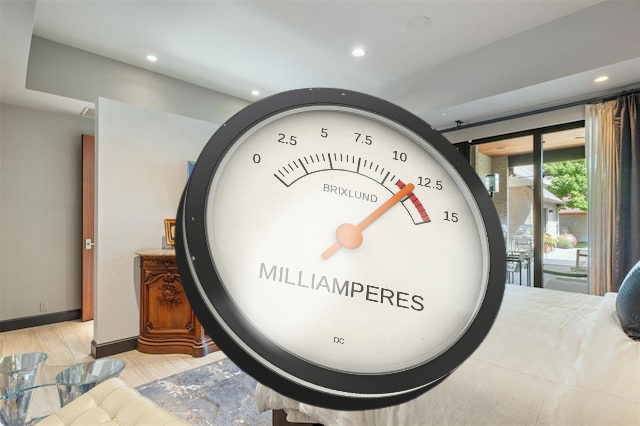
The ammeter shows {"value": 12, "unit": "mA"}
